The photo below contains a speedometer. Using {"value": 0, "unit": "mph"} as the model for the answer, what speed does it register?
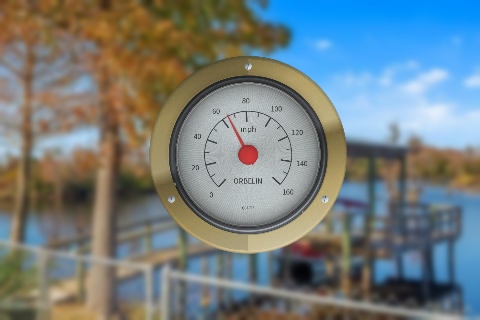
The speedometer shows {"value": 65, "unit": "mph"}
